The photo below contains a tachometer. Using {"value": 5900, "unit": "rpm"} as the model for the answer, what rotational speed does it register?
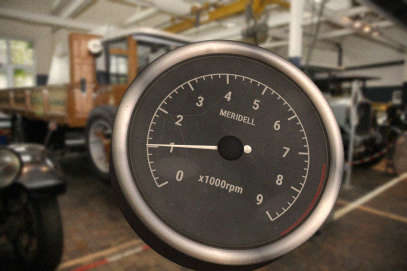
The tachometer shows {"value": 1000, "unit": "rpm"}
